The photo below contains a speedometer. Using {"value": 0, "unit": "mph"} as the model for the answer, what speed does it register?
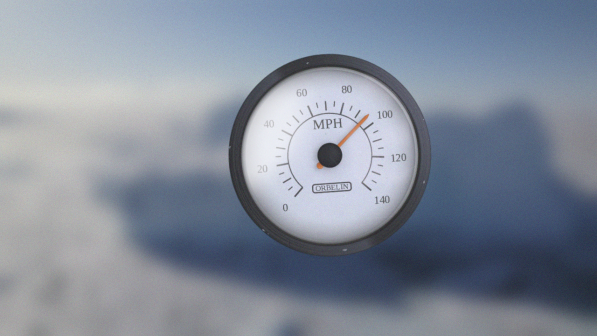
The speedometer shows {"value": 95, "unit": "mph"}
